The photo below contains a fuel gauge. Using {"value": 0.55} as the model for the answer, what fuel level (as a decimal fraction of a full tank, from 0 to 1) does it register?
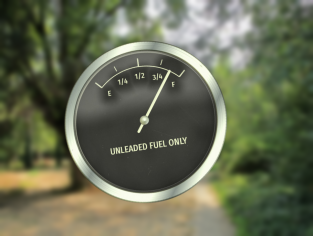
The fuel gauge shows {"value": 0.875}
